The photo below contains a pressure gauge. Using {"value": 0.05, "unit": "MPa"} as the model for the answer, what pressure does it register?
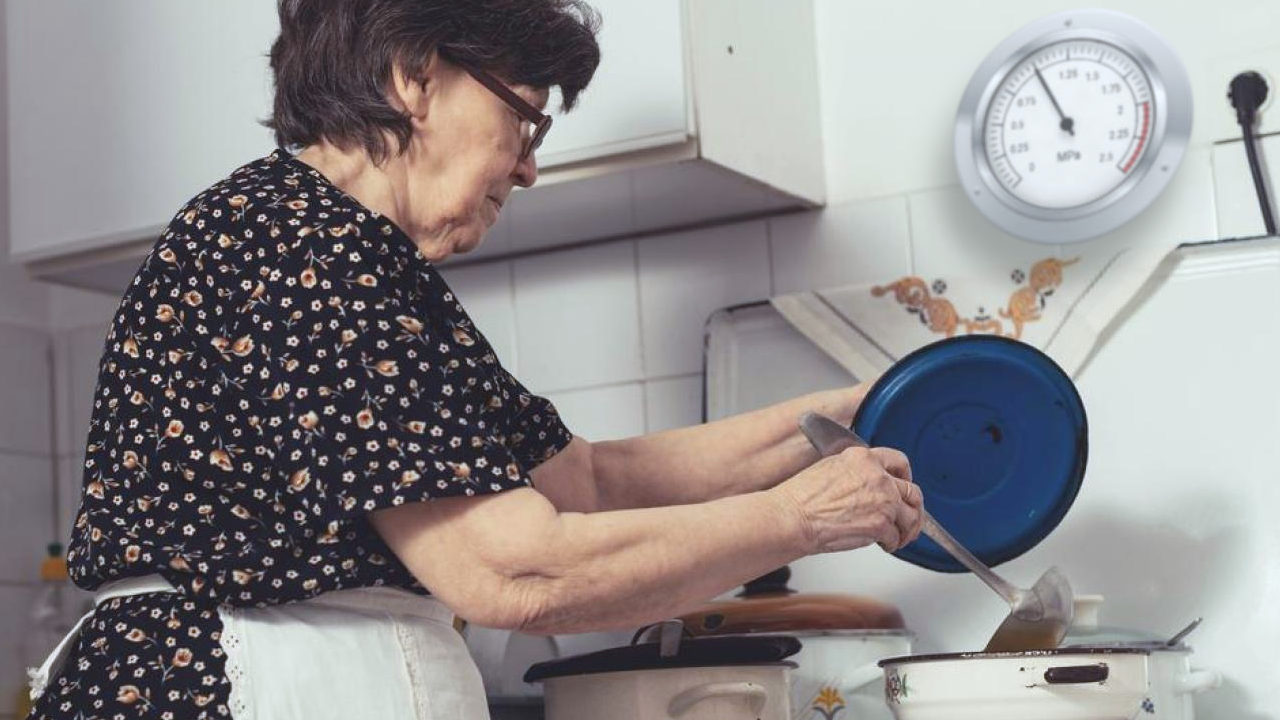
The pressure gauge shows {"value": 1, "unit": "MPa"}
